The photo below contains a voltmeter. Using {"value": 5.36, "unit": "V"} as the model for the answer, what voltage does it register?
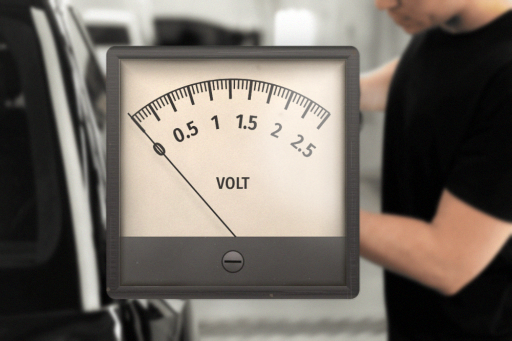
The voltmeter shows {"value": 0, "unit": "V"}
